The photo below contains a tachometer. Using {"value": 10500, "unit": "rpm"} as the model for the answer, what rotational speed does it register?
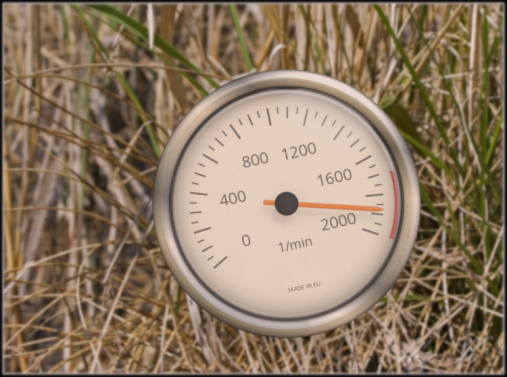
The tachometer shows {"value": 1875, "unit": "rpm"}
